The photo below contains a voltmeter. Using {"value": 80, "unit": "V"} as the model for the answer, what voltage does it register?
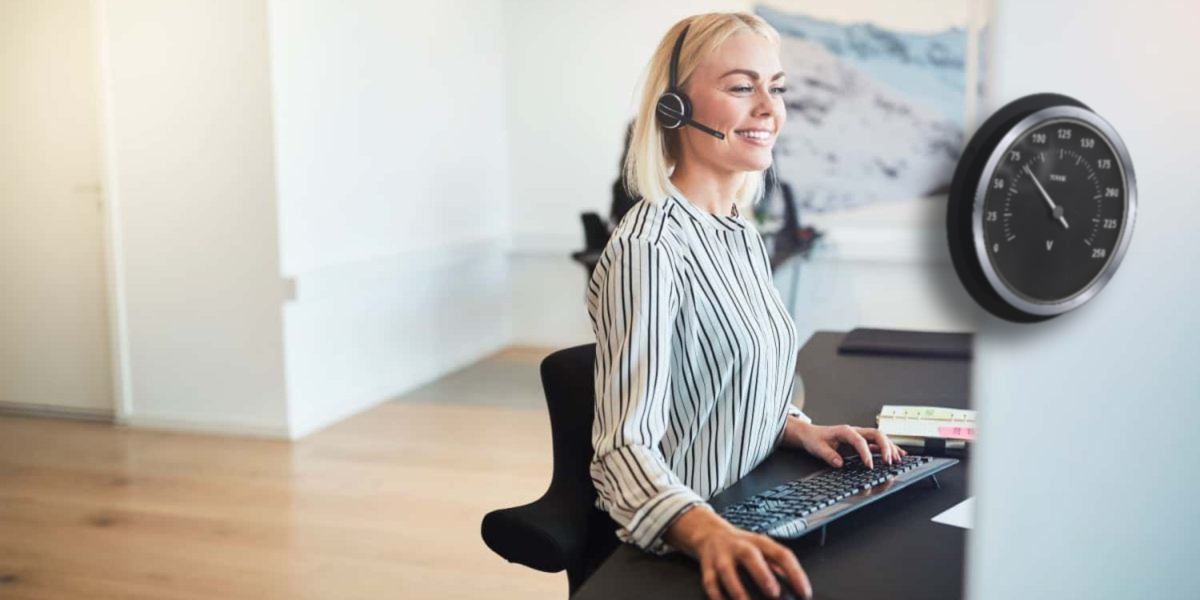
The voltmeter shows {"value": 75, "unit": "V"}
